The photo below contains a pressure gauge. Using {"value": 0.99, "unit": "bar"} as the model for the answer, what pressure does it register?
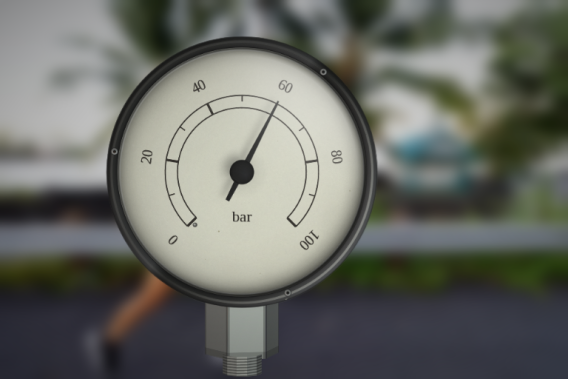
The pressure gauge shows {"value": 60, "unit": "bar"}
